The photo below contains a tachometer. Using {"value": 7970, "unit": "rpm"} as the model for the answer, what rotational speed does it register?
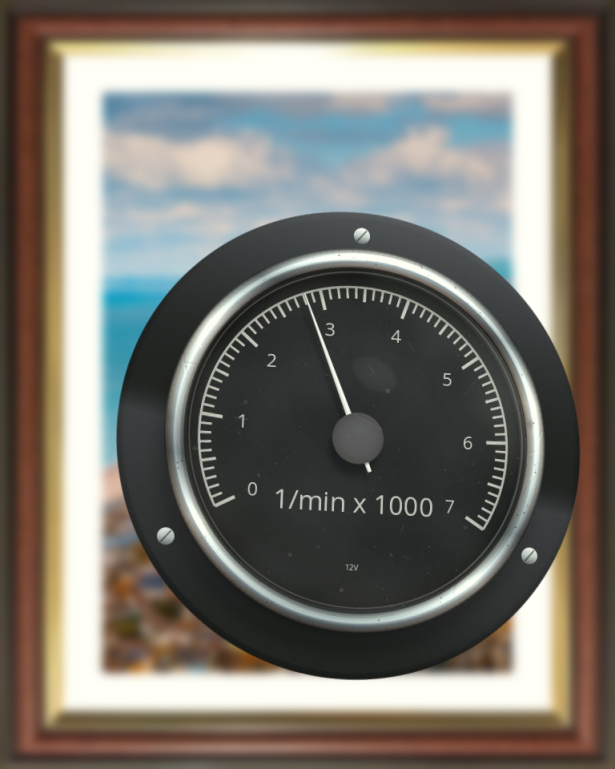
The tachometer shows {"value": 2800, "unit": "rpm"}
